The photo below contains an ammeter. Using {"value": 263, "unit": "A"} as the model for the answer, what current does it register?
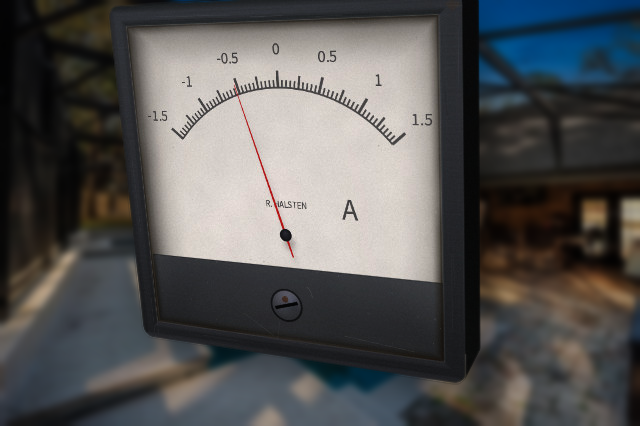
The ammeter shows {"value": -0.5, "unit": "A"}
